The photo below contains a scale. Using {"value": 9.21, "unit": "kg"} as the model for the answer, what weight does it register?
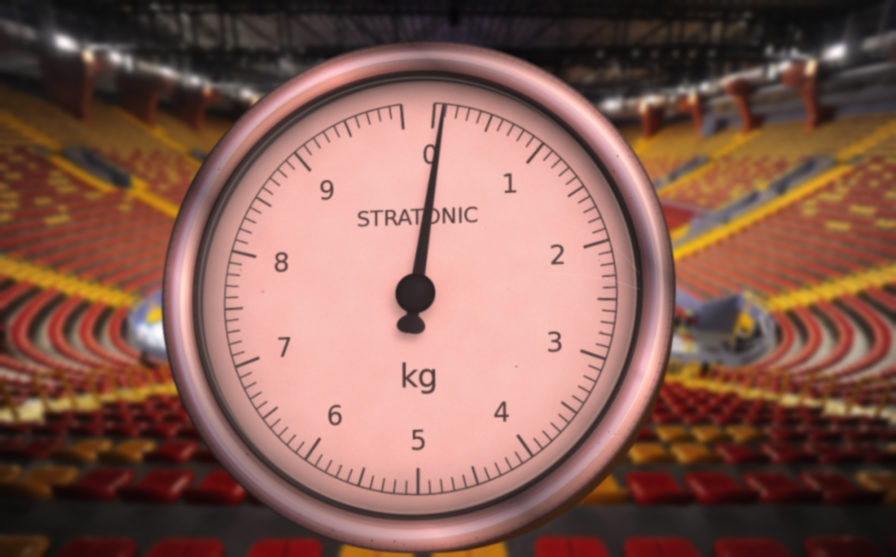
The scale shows {"value": 0.1, "unit": "kg"}
